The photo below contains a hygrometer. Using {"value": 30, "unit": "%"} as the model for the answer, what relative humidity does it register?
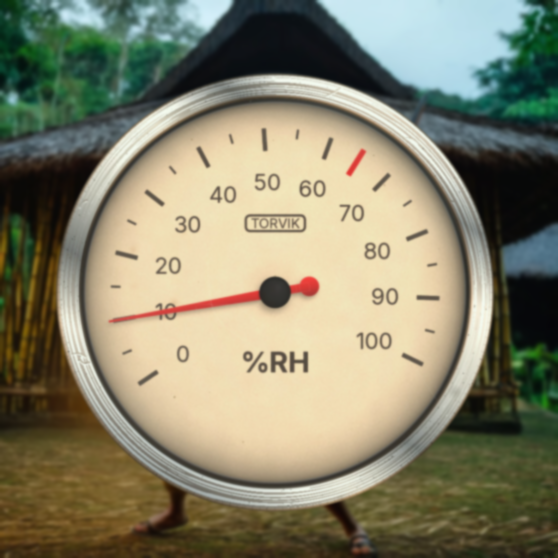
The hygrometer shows {"value": 10, "unit": "%"}
